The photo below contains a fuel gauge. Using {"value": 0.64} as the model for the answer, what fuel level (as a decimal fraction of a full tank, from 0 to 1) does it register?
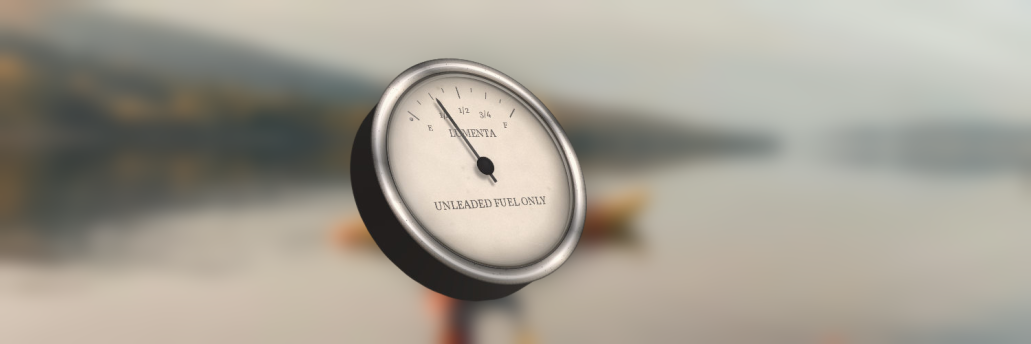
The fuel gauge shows {"value": 0.25}
